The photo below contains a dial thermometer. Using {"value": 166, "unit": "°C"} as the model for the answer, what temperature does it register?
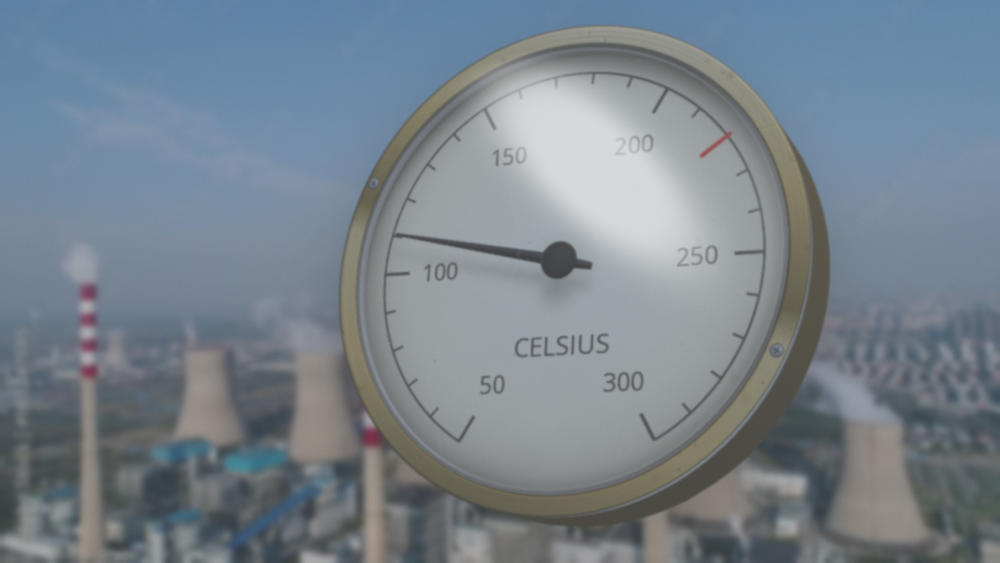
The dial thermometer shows {"value": 110, "unit": "°C"}
